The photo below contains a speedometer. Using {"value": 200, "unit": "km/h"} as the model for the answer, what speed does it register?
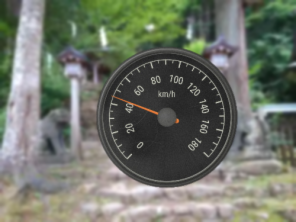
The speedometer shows {"value": 45, "unit": "km/h"}
